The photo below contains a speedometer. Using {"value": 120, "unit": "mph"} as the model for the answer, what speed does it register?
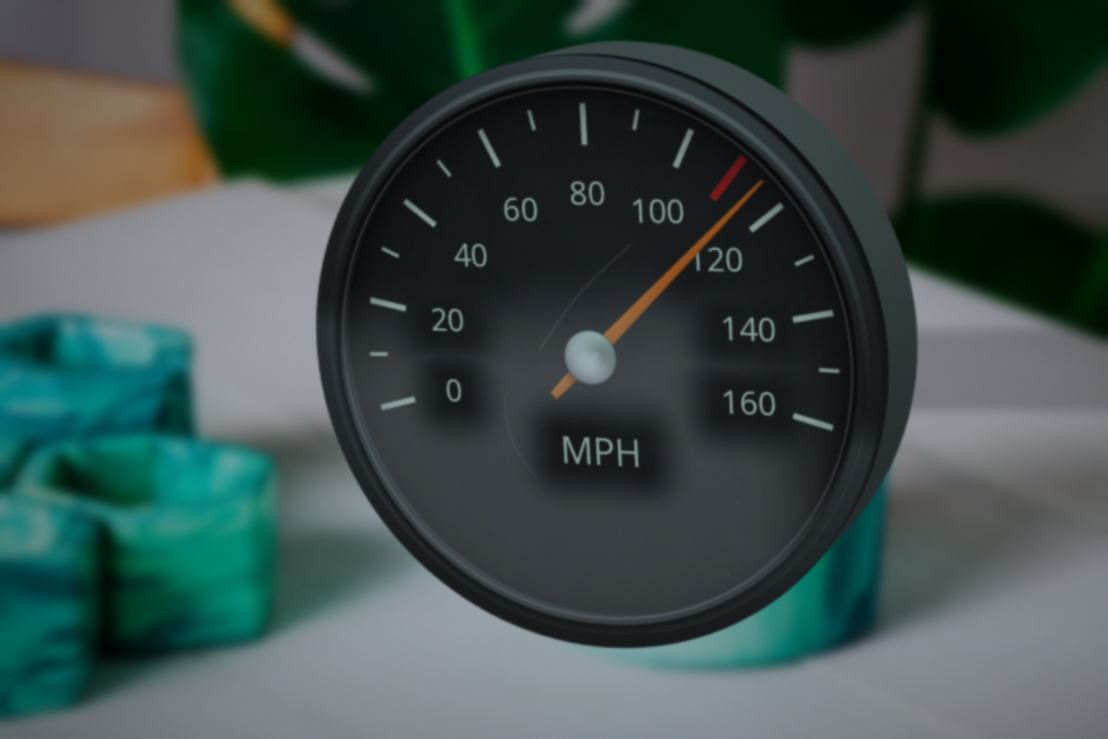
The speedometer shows {"value": 115, "unit": "mph"}
